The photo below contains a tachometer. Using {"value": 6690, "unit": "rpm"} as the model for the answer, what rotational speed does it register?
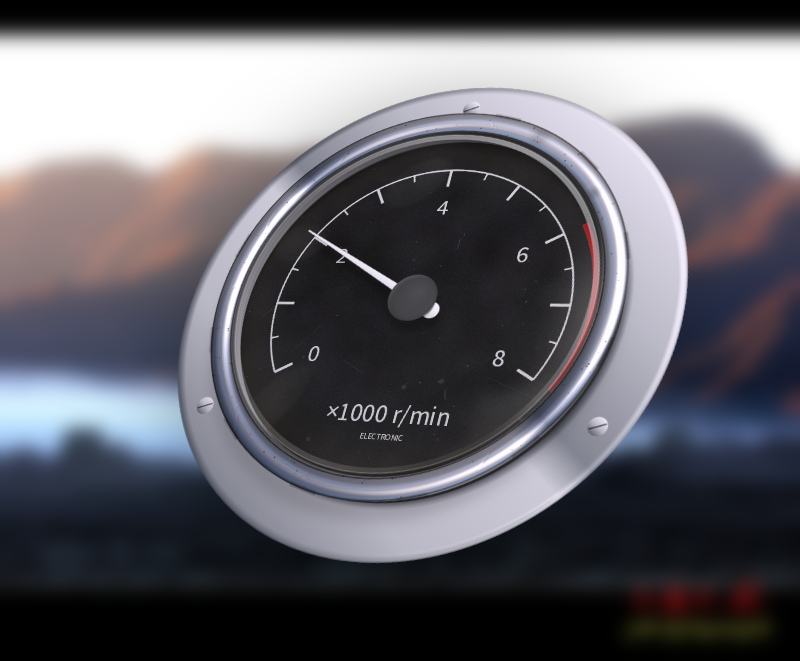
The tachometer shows {"value": 2000, "unit": "rpm"}
